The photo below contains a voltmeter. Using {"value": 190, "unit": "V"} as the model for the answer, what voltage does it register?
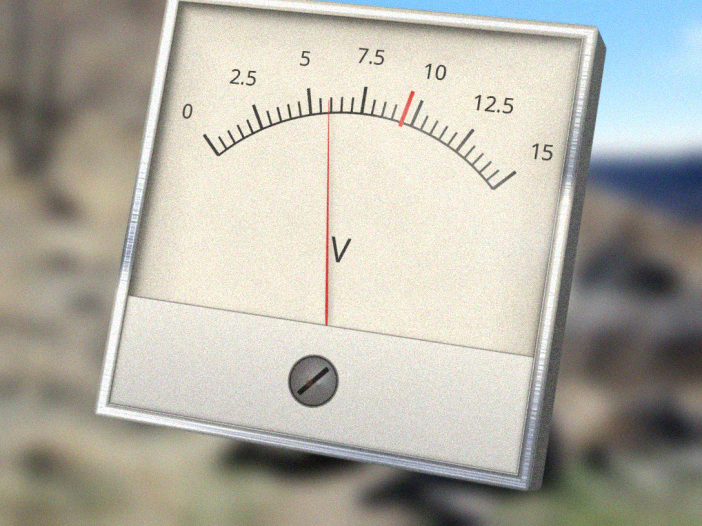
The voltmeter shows {"value": 6, "unit": "V"}
